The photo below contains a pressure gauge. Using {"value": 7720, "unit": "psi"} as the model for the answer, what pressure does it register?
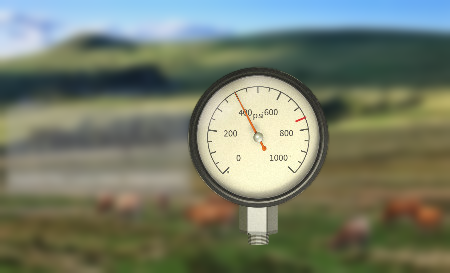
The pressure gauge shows {"value": 400, "unit": "psi"}
